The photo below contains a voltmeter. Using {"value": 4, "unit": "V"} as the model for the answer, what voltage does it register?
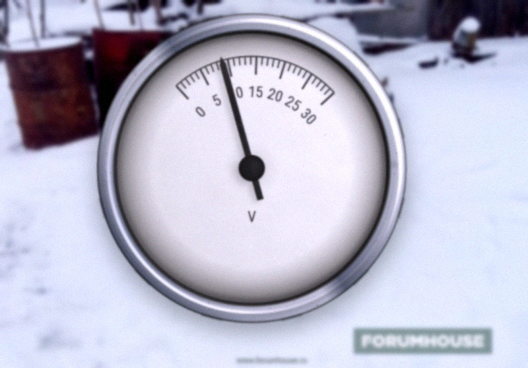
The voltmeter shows {"value": 9, "unit": "V"}
